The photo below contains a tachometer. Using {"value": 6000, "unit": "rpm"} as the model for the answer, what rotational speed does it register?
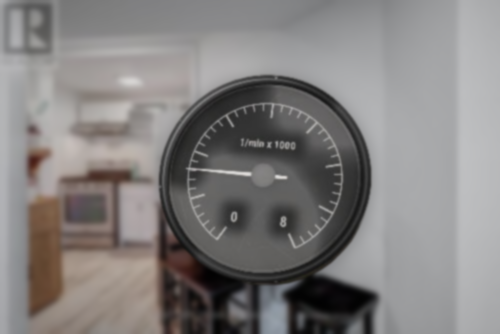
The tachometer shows {"value": 1600, "unit": "rpm"}
